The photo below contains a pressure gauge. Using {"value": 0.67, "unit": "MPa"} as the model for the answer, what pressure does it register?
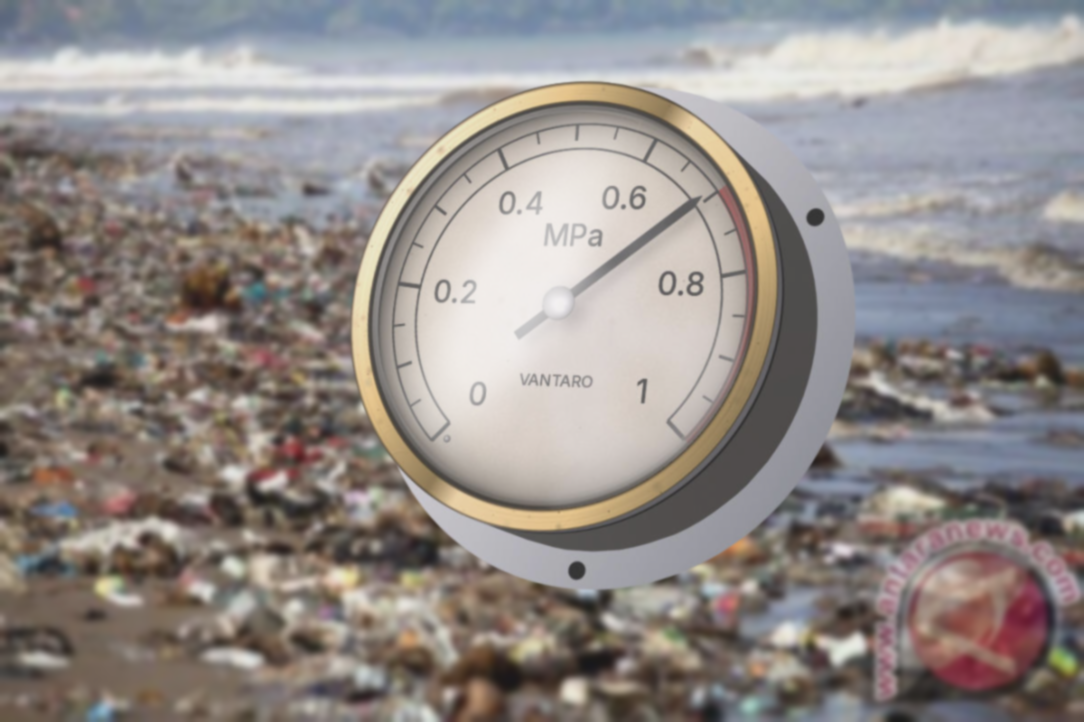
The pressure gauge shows {"value": 0.7, "unit": "MPa"}
